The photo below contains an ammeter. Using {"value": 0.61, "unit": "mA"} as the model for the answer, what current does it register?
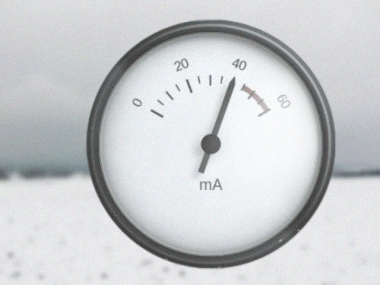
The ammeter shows {"value": 40, "unit": "mA"}
